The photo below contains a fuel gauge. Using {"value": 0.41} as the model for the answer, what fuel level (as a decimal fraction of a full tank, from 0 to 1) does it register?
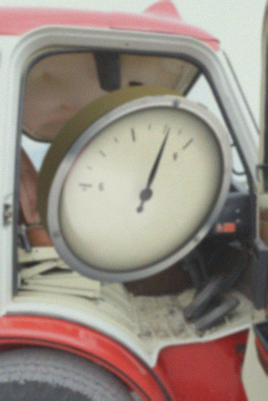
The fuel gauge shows {"value": 0.75}
